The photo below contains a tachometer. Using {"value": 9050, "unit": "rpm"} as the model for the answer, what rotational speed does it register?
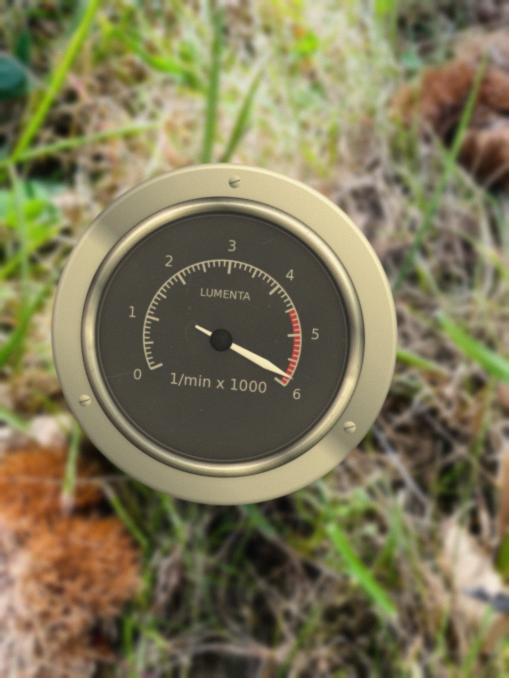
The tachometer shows {"value": 5800, "unit": "rpm"}
